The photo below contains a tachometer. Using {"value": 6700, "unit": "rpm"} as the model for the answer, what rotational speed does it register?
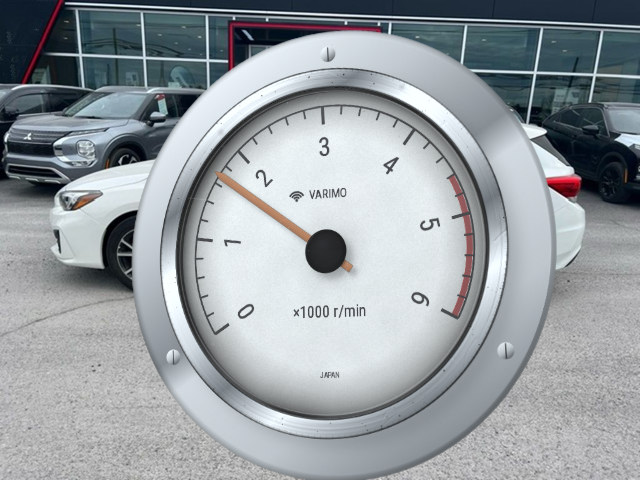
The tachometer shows {"value": 1700, "unit": "rpm"}
